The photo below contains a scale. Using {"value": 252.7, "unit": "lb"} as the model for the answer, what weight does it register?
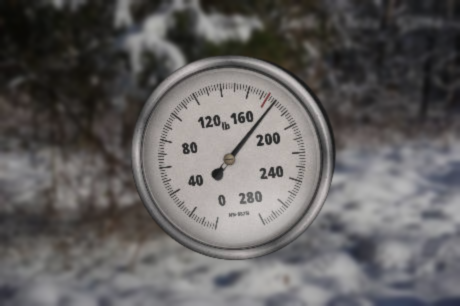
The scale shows {"value": 180, "unit": "lb"}
